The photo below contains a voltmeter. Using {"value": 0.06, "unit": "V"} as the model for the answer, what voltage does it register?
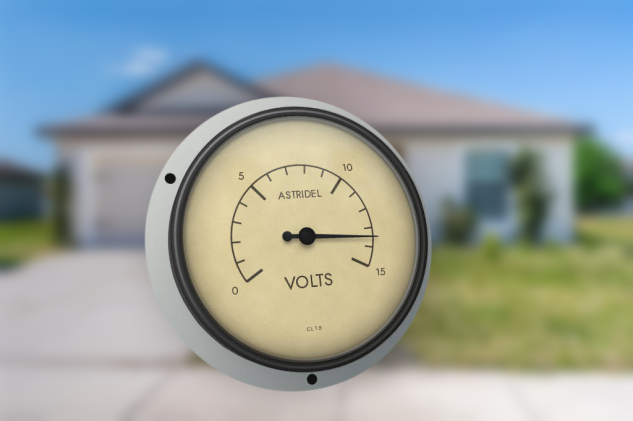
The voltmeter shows {"value": 13.5, "unit": "V"}
